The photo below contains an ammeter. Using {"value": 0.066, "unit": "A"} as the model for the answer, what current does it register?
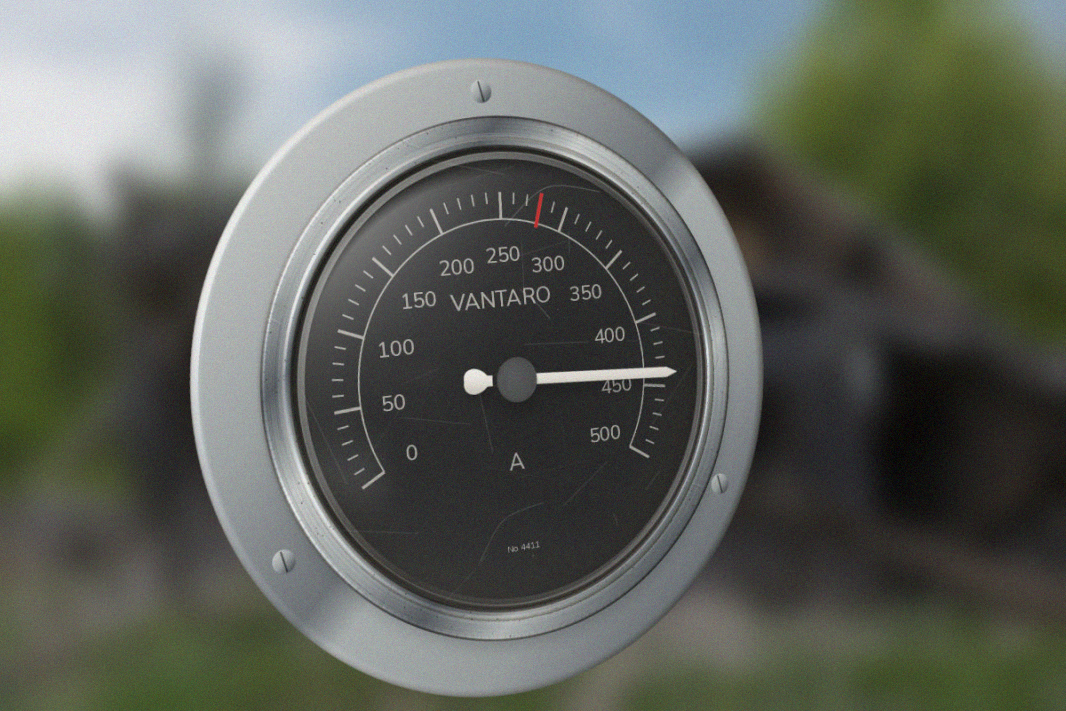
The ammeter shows {"value": 440, "unit": "A"}
